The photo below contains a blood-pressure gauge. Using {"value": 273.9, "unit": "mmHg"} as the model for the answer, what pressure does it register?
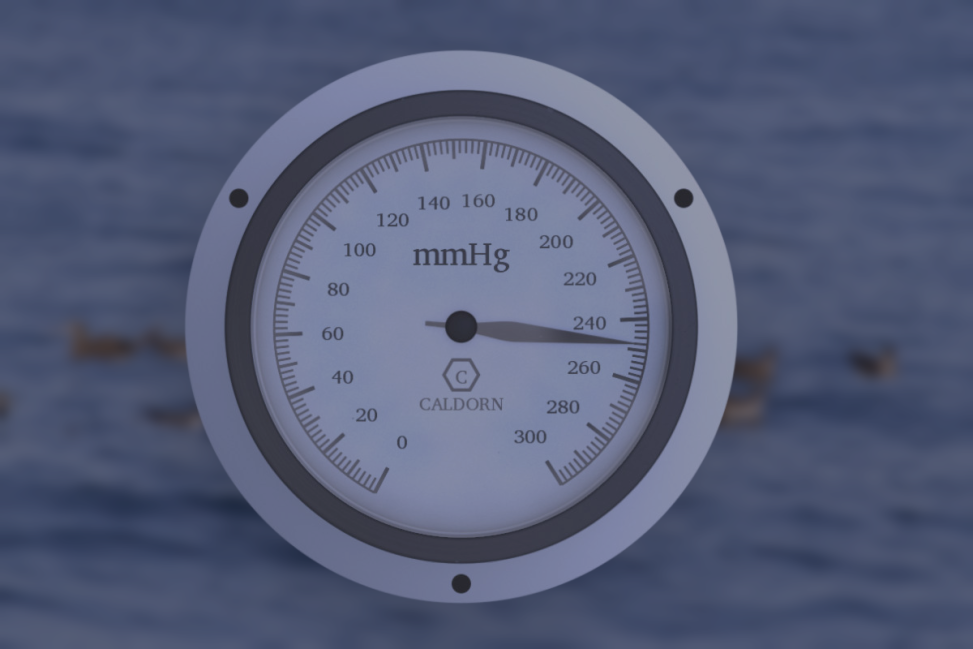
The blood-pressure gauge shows {"value": 248, "unit": "mmHg"}
